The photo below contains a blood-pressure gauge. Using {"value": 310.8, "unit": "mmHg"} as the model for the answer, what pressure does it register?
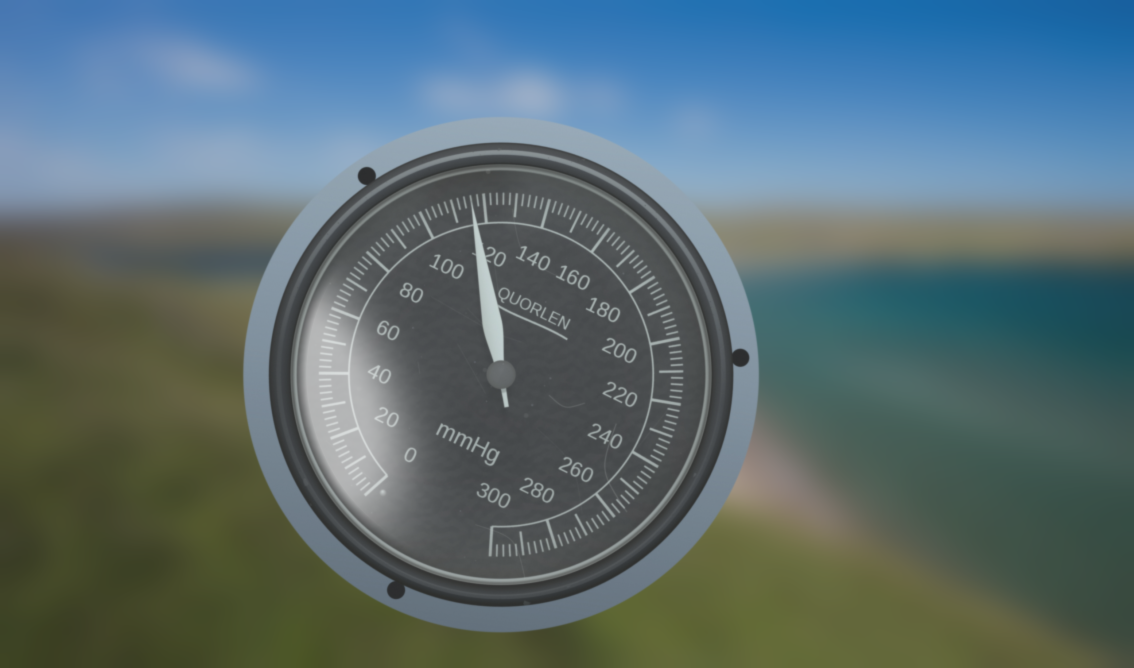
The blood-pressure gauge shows {"value": 116, "unit": "mmHg"}
